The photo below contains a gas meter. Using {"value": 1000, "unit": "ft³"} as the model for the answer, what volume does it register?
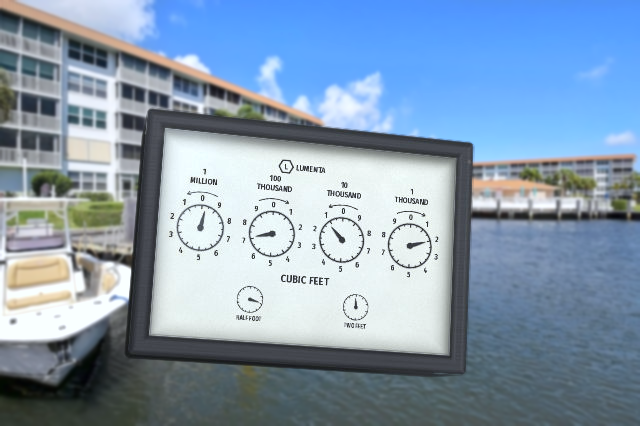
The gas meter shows {"value": 971200, "unit": "ft³"}
